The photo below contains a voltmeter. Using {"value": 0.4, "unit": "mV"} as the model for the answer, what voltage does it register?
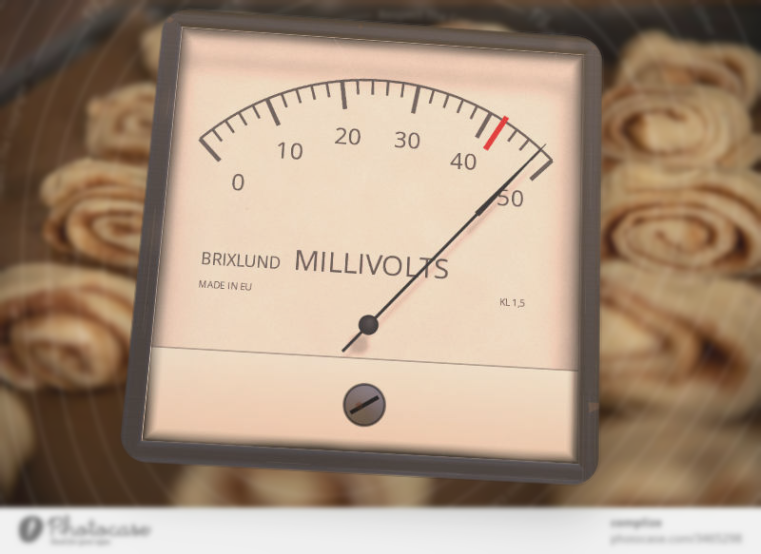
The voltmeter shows {"value": 48, "unit": "mV"}
